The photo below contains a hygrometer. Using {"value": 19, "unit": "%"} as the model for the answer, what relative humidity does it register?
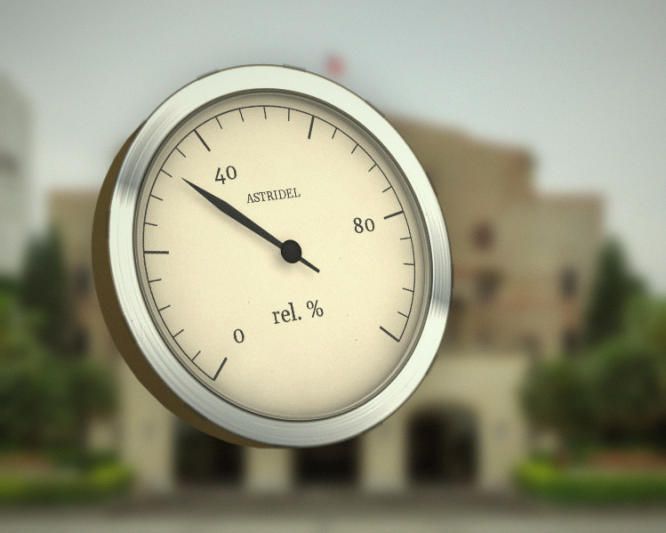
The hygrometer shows {"value": 32, "unit": "%"}
